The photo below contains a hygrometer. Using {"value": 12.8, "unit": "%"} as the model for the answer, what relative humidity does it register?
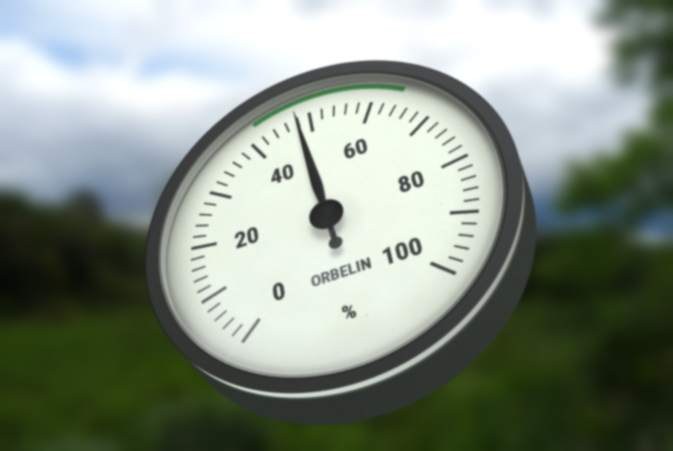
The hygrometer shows {"value": 48, "unit": "%"}
